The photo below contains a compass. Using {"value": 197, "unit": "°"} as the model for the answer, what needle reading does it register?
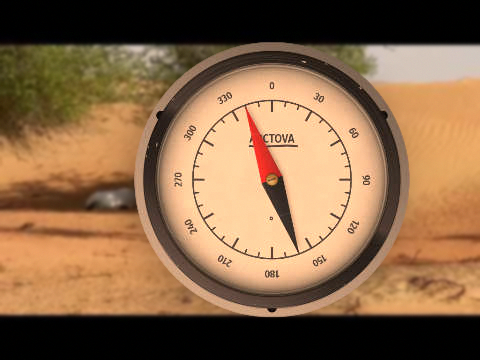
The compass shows {"value": 340, "unit": "°"}
